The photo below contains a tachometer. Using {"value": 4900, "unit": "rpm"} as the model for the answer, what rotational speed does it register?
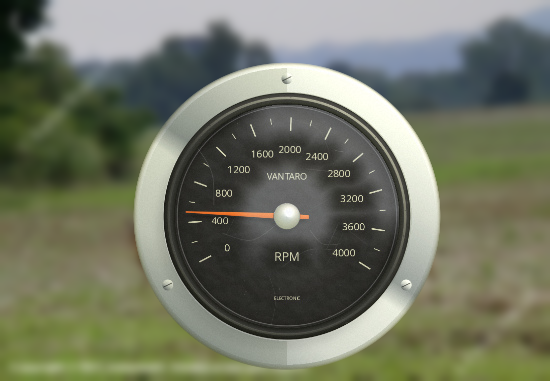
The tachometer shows {"value": 500, "unit": "rpm"}
